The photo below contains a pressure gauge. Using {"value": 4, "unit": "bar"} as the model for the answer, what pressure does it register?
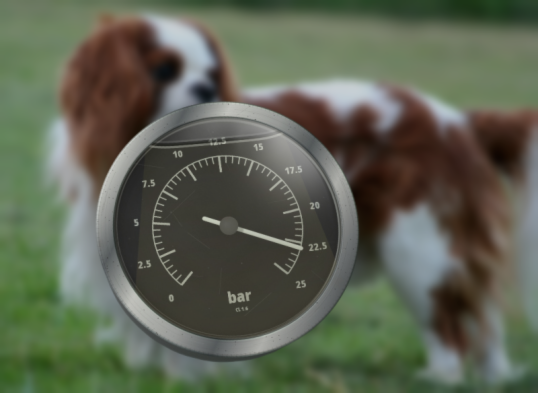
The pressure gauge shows {"value": 23, "unit": "bar"}
